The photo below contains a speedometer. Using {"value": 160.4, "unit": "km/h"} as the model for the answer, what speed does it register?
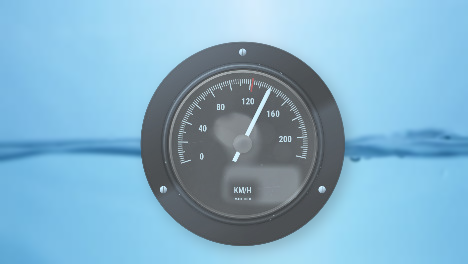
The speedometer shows {"value": 140, "unit": "km/h"}
